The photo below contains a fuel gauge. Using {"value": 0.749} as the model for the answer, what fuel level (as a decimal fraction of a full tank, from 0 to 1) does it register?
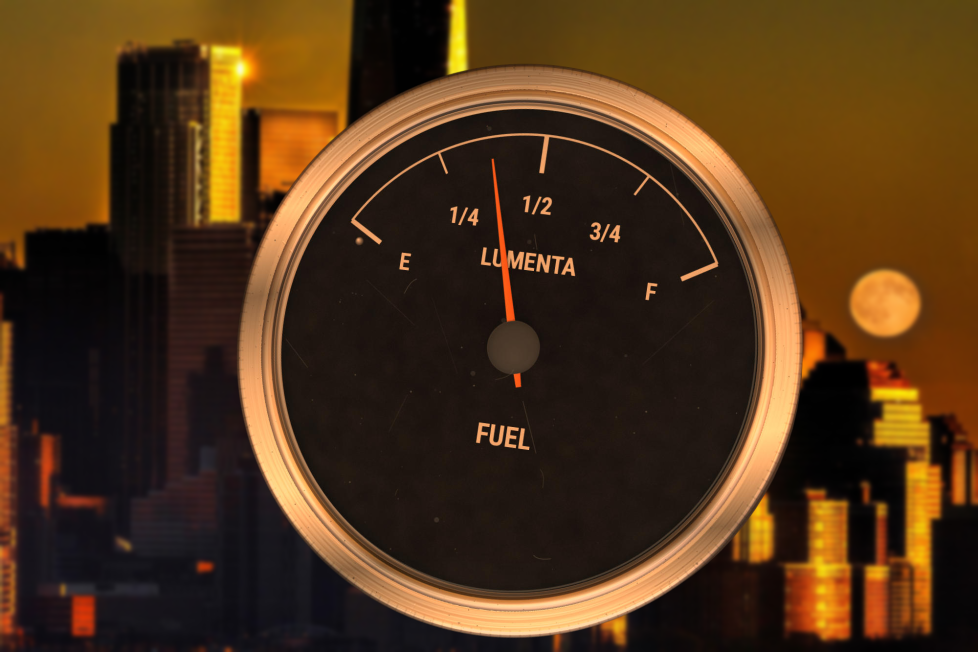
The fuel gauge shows {"value": 0.375}
